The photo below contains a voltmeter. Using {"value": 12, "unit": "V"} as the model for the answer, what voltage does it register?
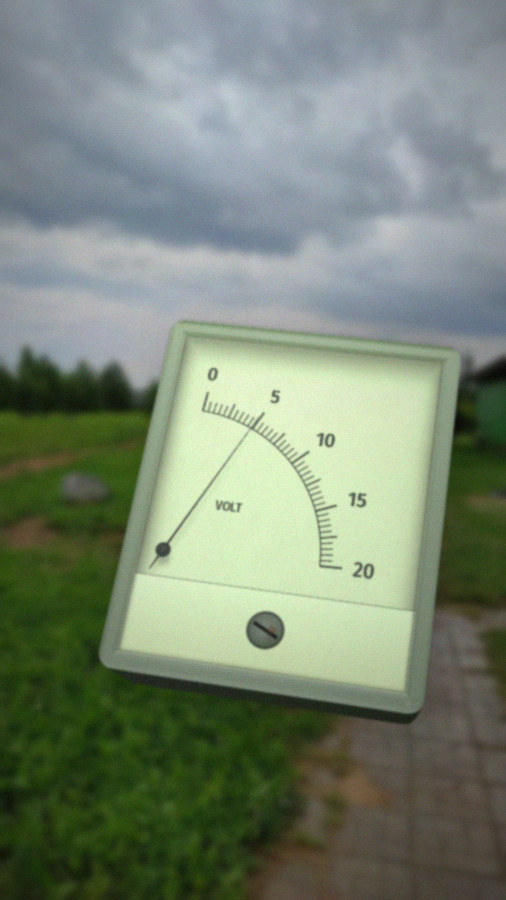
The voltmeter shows {"value": 5, "unit": "V"}
